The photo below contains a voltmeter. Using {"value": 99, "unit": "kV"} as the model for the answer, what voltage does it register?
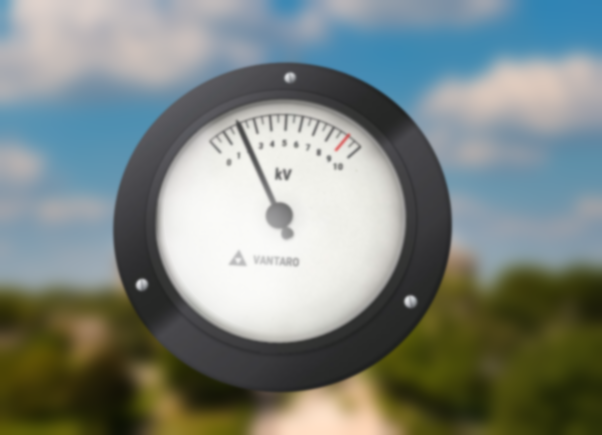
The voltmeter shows {"value": 2, "unit": "kV"}
